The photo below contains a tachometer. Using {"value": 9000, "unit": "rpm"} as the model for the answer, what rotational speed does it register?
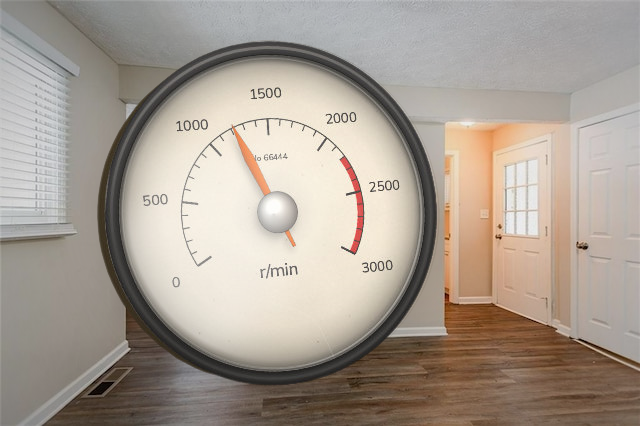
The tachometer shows {"value": 1200, "unit": "rpm"}
